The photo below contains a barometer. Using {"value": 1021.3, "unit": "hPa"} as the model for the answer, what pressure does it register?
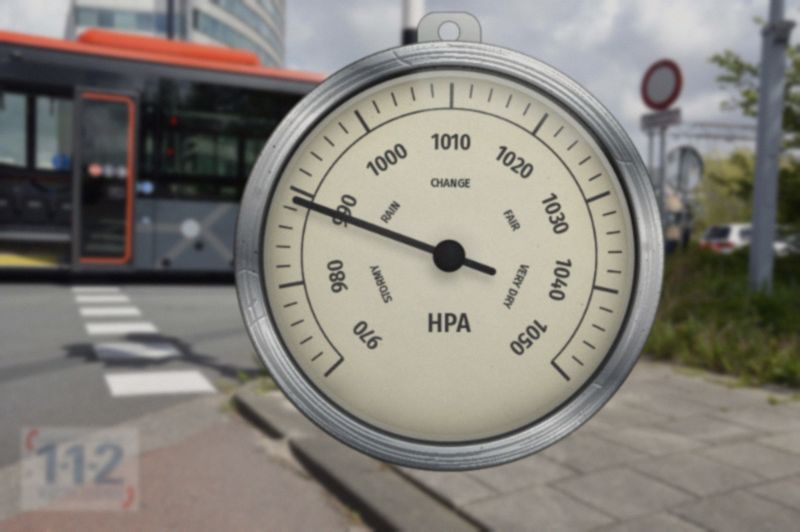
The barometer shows {"value": 989, "unit": "hPa"}
